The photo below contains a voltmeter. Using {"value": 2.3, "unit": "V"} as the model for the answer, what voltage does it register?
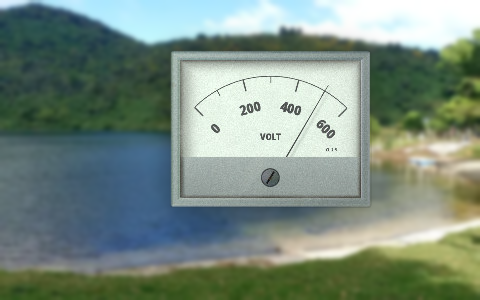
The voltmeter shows {"value": 500, "unit": "V"}
